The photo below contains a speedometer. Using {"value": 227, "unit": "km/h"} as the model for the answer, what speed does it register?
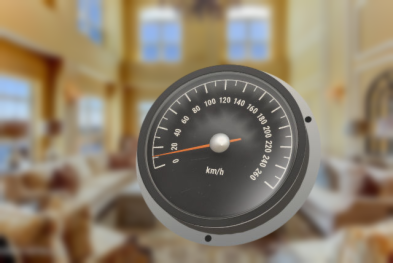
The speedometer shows {"value": 10, "unit": "km/h"}
